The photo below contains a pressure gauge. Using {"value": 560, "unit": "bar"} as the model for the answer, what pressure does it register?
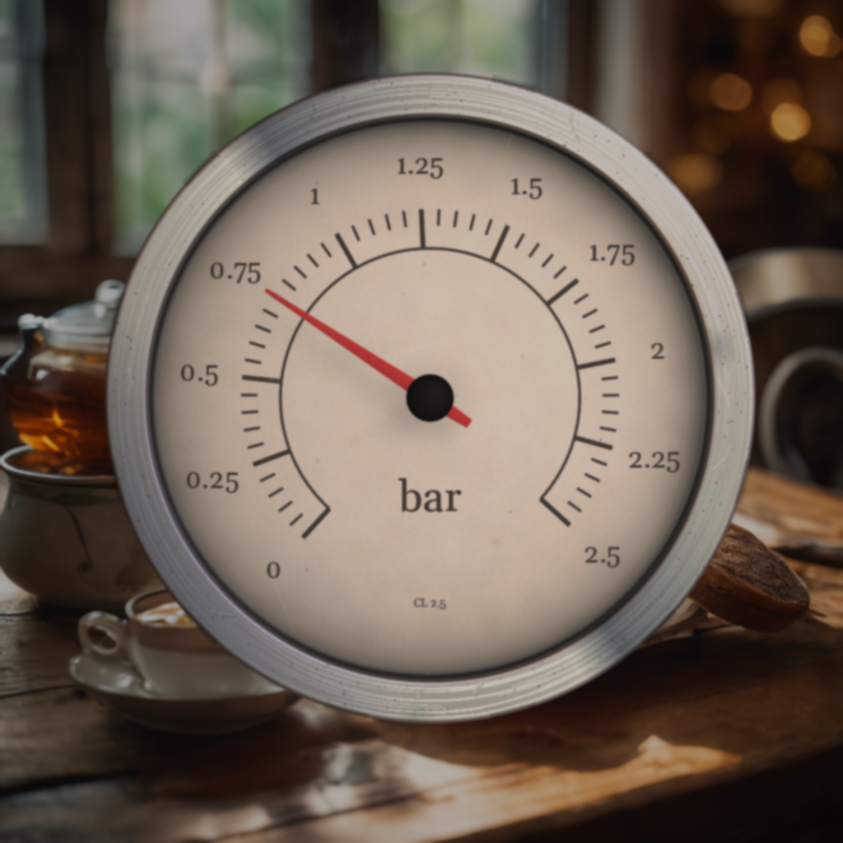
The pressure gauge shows {"value": 0.75, "unit": "bar"}
